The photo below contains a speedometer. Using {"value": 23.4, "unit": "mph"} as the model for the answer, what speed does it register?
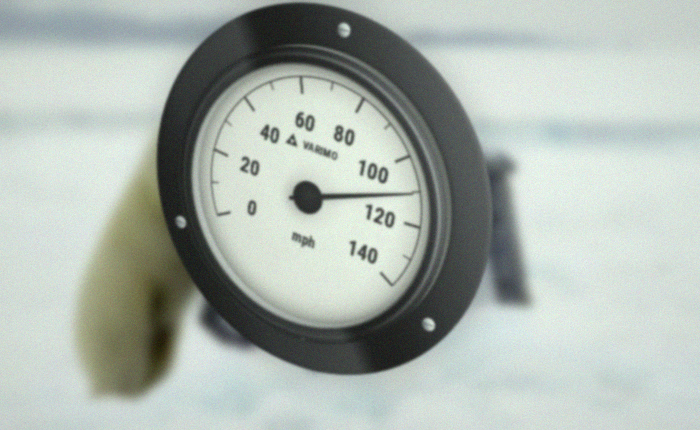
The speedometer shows {"value": 110, "unit": "mph"}
